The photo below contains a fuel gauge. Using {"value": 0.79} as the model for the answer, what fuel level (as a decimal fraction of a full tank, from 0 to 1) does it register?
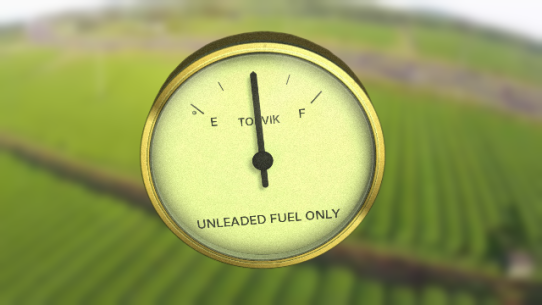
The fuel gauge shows {"value": 0.5}
